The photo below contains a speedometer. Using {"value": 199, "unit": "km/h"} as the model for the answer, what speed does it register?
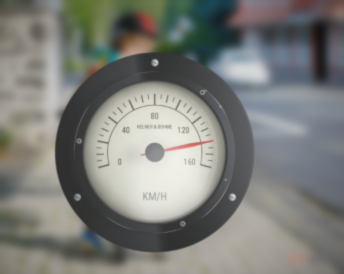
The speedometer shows {"value": 140, "unit": "km/h"}
